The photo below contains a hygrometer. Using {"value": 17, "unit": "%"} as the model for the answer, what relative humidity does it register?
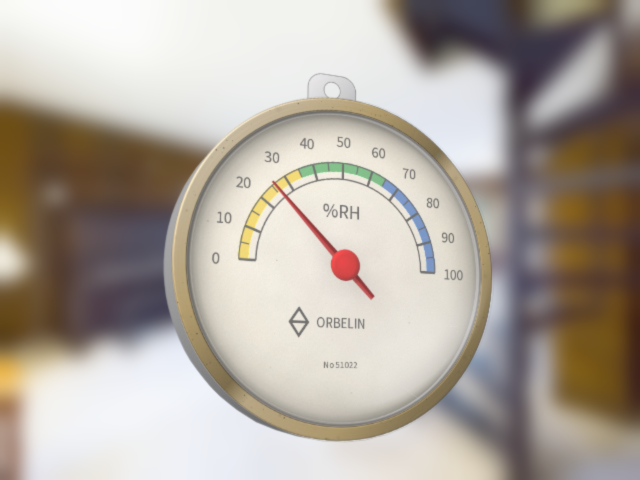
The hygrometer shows {"value": 25, "unit": "%"}
